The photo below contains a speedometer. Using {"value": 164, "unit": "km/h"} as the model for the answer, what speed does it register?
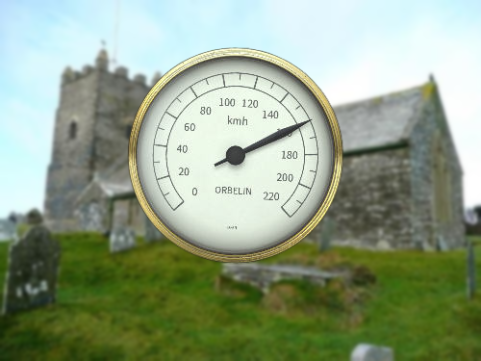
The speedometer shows {"value": 160, "unit": "km/h"}
